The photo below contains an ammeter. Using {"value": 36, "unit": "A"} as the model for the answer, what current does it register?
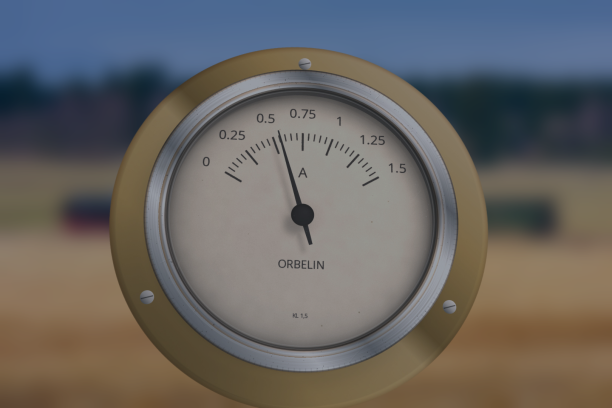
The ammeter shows {"value": 0.55, "unit": "A"}
